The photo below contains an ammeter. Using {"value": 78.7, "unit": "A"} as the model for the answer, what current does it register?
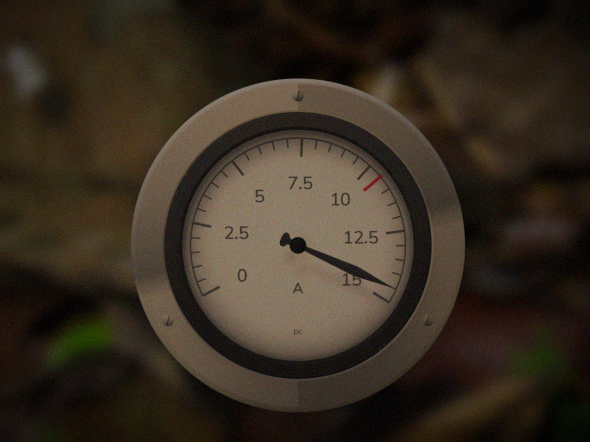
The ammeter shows {"value": 14.5, "unit": "A"}
